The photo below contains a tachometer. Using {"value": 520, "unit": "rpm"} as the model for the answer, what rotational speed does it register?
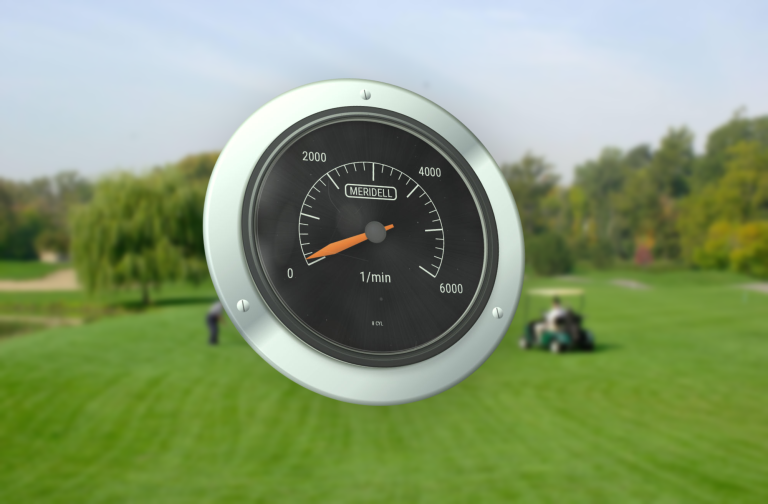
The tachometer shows {"value": 100, "unit": "rpm"}
